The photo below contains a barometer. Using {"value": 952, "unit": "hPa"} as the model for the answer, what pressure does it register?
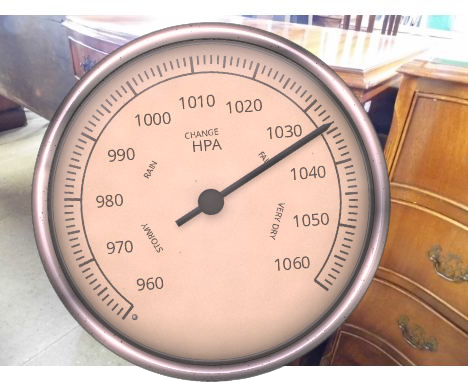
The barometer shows {"value": 1034, "unit": "hPa"}
